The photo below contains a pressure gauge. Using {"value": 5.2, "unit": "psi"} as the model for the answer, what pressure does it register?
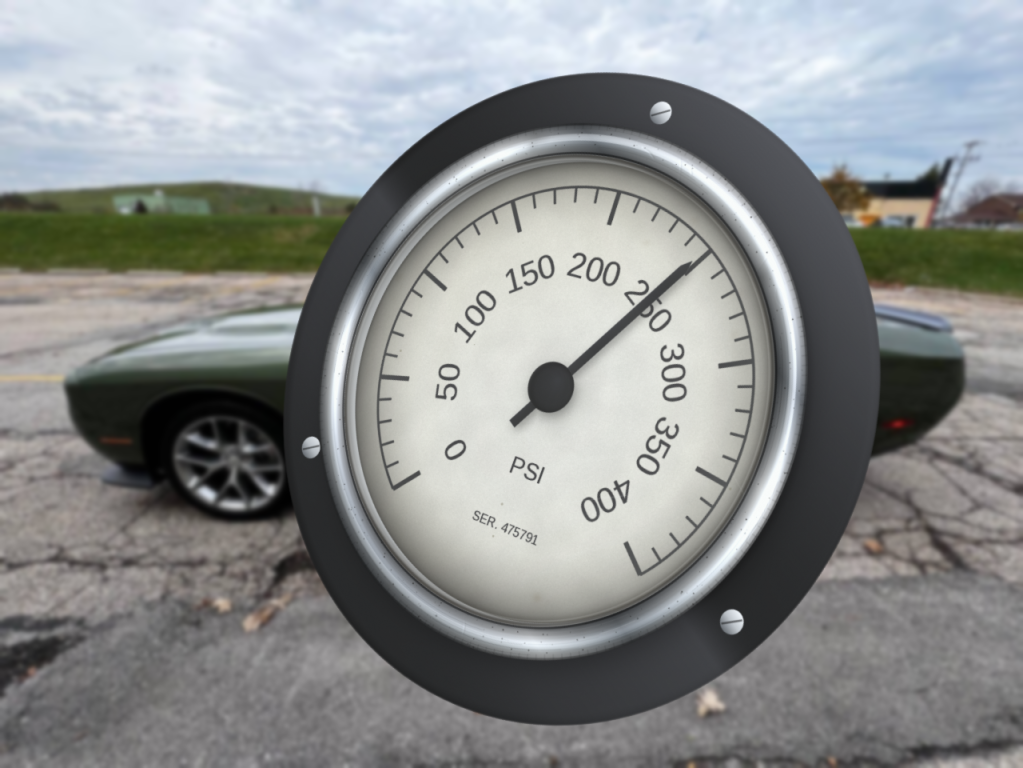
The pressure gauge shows {"value": 250, "unit": "psi"}
